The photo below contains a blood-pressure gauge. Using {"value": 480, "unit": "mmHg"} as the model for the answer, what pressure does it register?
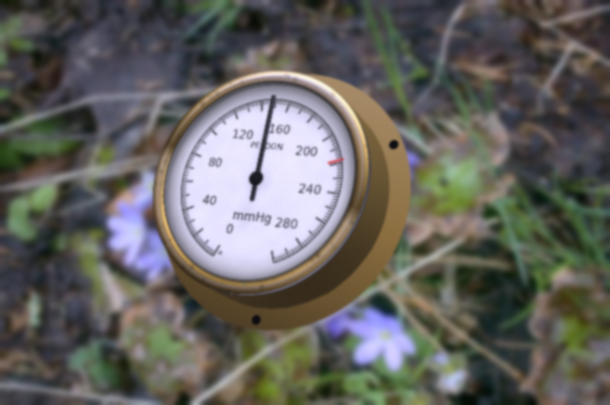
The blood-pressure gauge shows {"value": 150, "unit": "mmHg"}
